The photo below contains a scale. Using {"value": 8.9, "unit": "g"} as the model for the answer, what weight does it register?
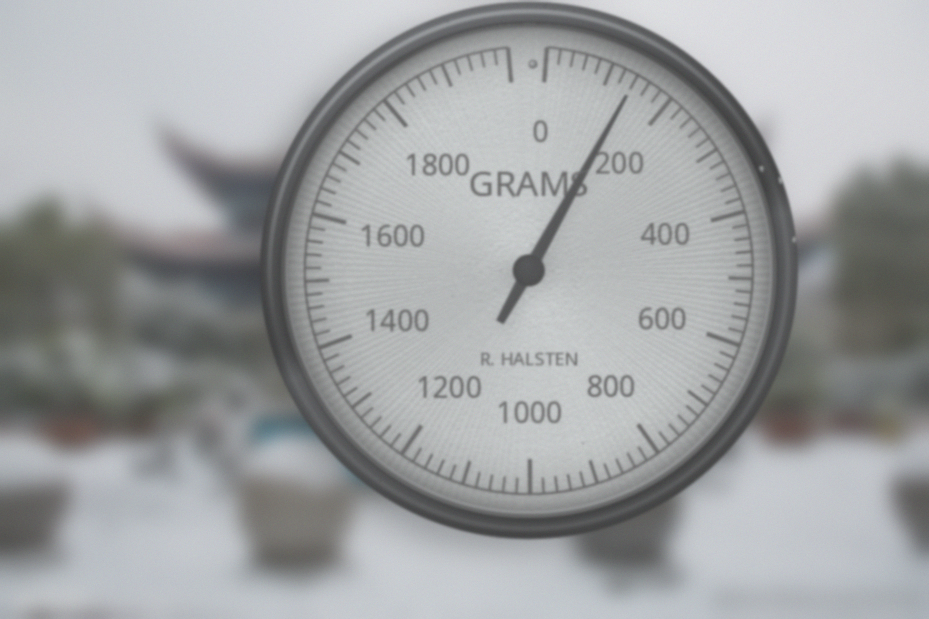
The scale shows {"value": 140, "unit": "g"}
